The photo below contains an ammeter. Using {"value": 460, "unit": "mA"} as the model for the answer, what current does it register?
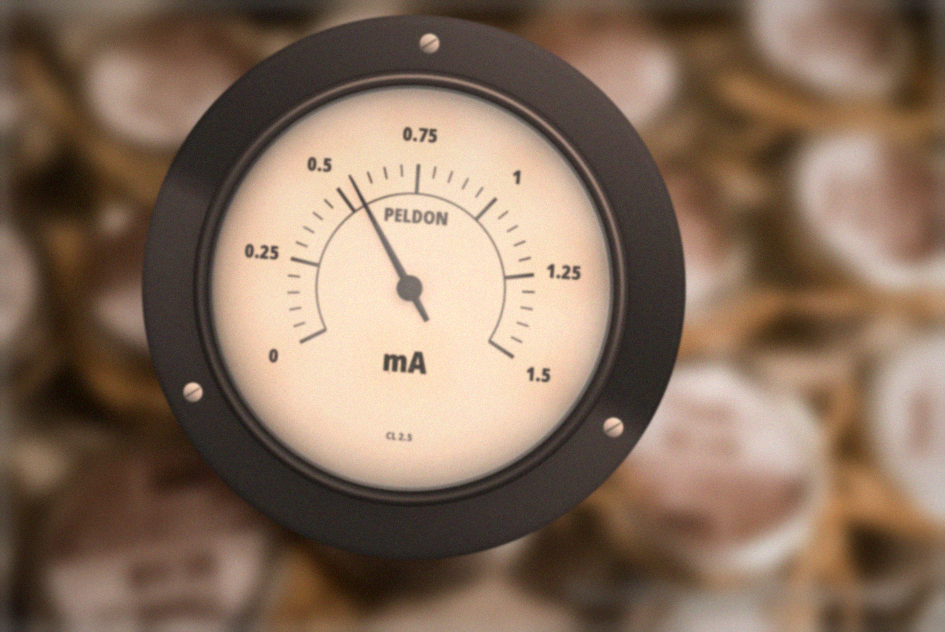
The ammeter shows {"value": 0.55, "unit": "mA"}
